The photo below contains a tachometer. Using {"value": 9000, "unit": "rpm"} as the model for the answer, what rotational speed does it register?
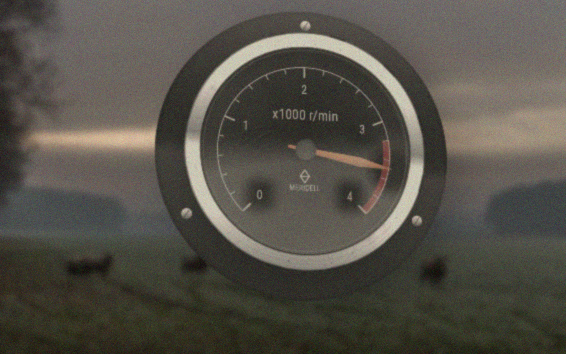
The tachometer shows {"value": 3500, "unit": "rpm"}
